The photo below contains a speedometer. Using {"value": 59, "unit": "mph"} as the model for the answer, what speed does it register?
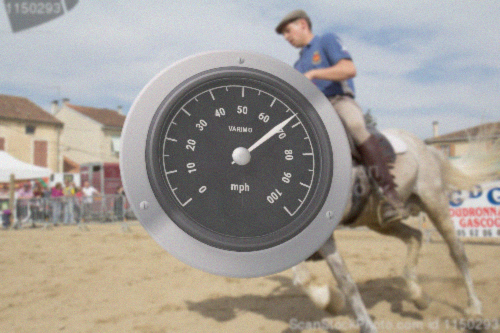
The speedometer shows {"value": 67.5, "unit": "mph"}
